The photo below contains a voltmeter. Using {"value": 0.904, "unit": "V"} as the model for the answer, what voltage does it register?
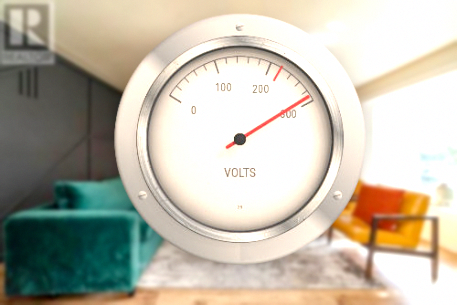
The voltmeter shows {"value": 290, "unit": "V"}
